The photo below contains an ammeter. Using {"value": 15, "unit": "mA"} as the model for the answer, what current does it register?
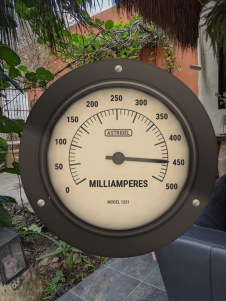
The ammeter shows {"value": 450, "unit": "mA"}
